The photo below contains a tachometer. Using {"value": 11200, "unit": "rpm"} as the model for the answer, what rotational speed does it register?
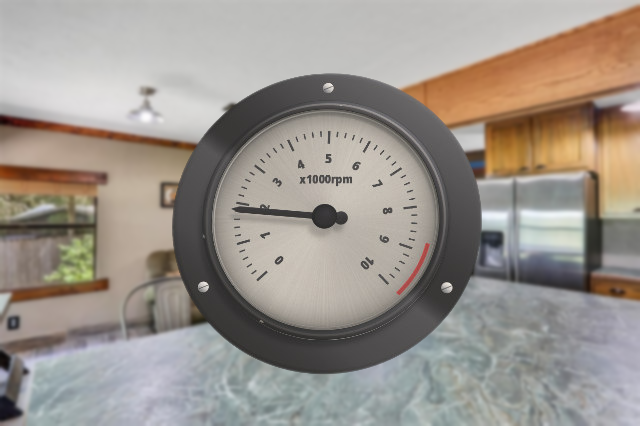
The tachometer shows {"value": 1800, "unit": "rpm"}
